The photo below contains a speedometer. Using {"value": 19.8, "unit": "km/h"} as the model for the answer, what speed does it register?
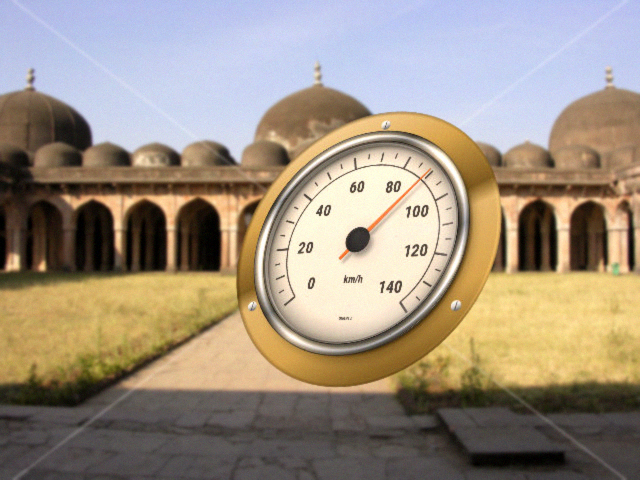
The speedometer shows {"value": 90, "unit": "km/h"}
